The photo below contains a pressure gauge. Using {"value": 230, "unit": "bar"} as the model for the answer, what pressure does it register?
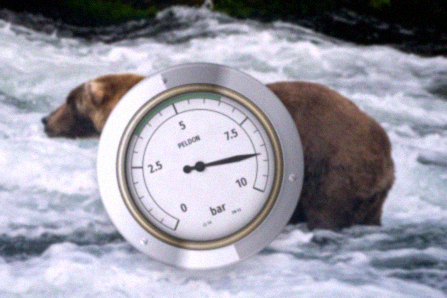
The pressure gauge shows {"value": 8.75, "unit": "bar"}
